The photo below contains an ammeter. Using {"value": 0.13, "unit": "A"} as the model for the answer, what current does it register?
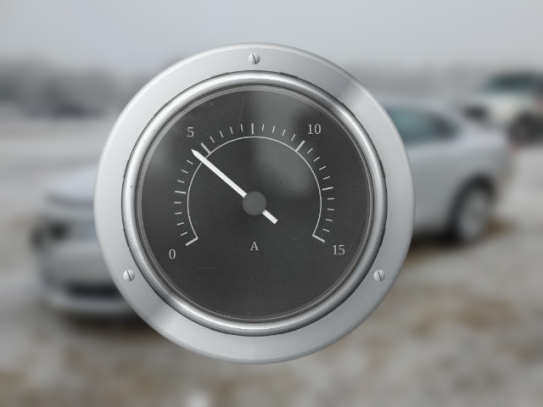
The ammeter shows {"value": 4.5, "unit": "A"}
